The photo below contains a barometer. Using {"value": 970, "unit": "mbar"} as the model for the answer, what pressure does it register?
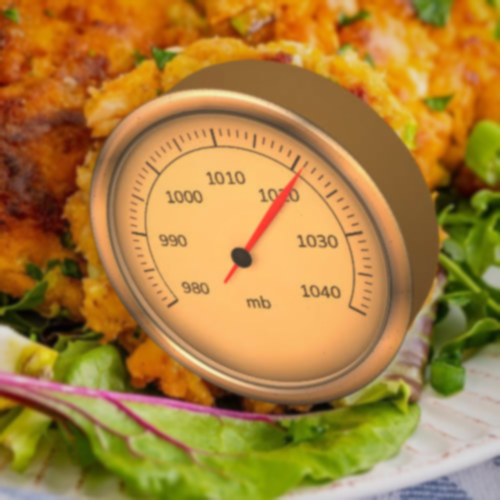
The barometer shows {"value": 1021, "unit": "mbar"}
